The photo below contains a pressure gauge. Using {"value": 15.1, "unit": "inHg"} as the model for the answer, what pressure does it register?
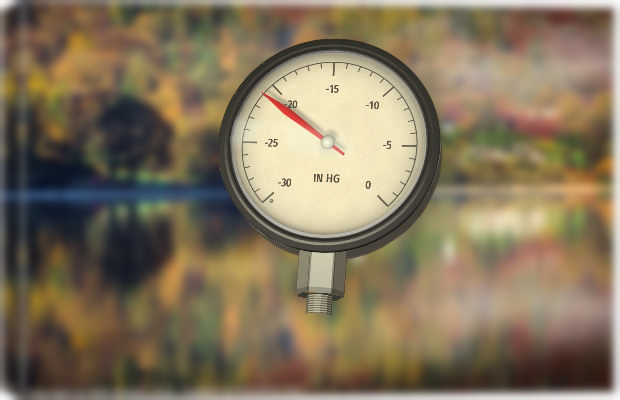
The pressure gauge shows {"value": -21, "unit": "inHg"}
